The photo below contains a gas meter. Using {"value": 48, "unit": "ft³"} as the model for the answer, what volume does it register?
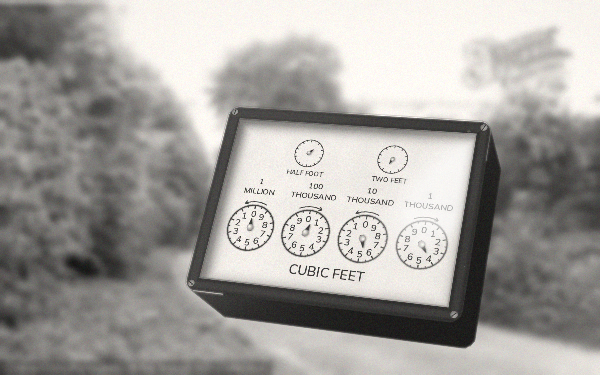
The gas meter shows {"value": 5400, "unit": "ft³"}
